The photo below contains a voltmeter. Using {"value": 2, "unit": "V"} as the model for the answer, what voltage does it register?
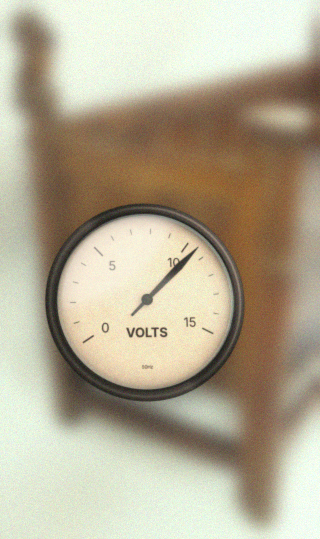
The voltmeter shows {"value": 10.5, "unit": "V"}
